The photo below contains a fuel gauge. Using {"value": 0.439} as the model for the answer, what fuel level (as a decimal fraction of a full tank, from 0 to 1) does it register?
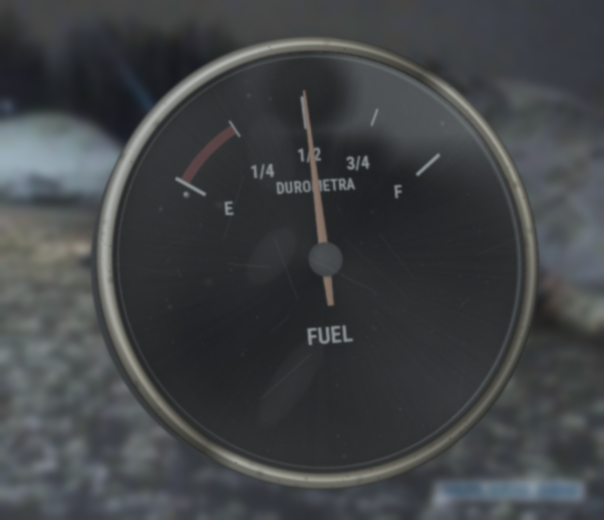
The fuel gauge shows {"value": 0.5}
